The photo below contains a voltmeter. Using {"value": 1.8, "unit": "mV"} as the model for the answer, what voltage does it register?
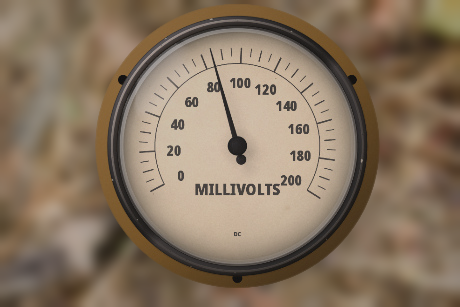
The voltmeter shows {"value": 85, "unit": "mV"}
